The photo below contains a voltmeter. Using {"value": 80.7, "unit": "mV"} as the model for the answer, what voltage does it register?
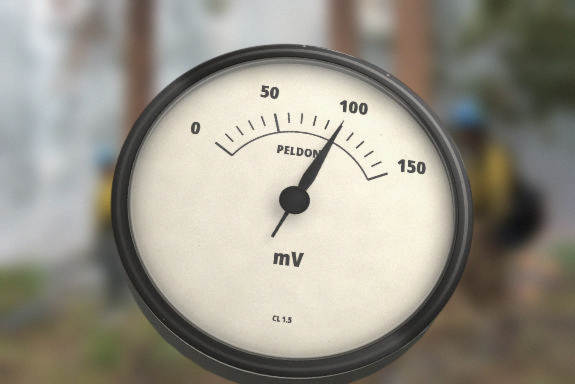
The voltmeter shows {"value": 100, "unit": "mV"}
